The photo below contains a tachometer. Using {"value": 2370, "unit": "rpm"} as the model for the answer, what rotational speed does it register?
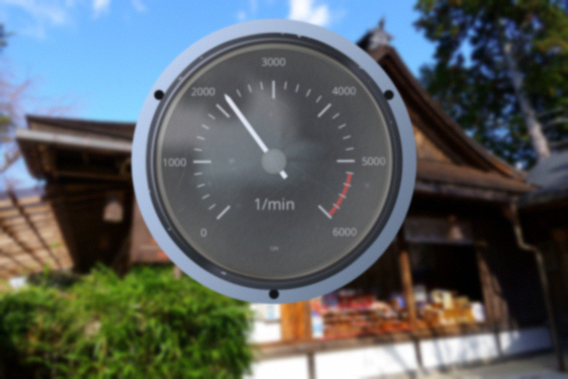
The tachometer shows {"value": 2200, "unit": "rpm"}
